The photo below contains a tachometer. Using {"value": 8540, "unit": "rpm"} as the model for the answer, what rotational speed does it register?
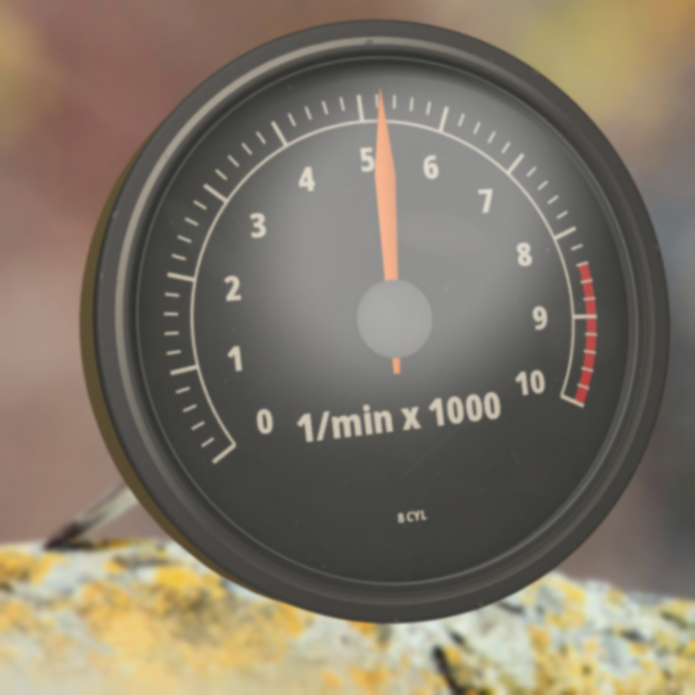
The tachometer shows {"value": 5200, "unit": "rpm"}
